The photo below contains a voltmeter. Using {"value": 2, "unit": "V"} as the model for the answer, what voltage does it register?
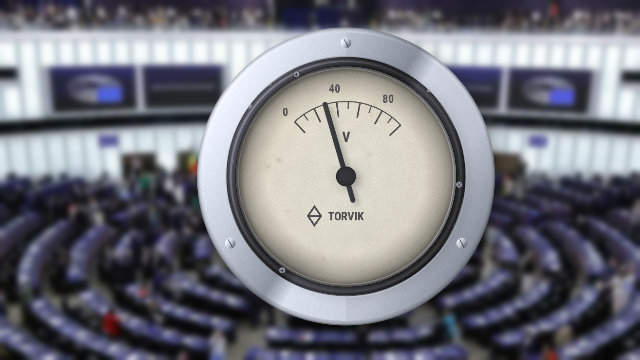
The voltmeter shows {"value": 30, "unit": "V"}
